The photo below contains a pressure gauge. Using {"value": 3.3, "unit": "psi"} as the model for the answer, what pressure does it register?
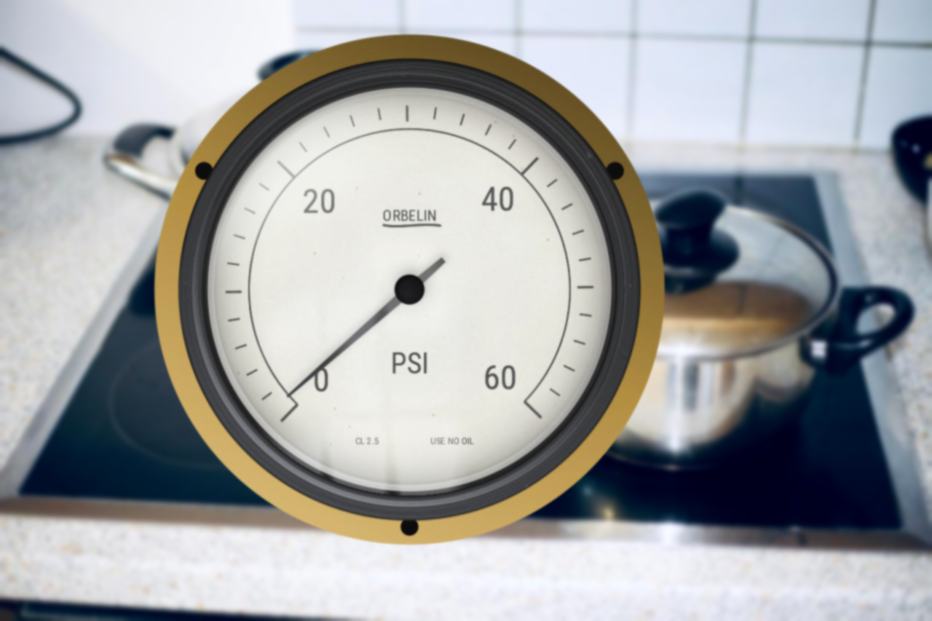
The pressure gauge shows {"value": 1, "unit": "psi"}
